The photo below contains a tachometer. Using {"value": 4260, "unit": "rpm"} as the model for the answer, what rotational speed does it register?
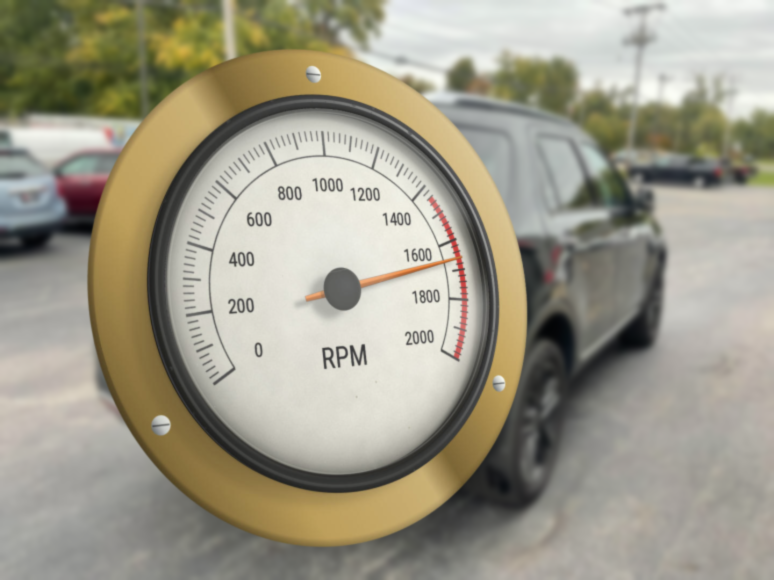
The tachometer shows {"value": 1660, "unit": "rpm"}
